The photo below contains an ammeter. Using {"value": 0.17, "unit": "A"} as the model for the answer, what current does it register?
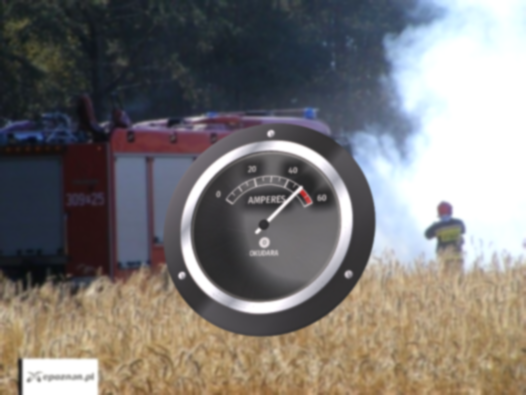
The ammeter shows {"value": 50, "unit": "A"}
